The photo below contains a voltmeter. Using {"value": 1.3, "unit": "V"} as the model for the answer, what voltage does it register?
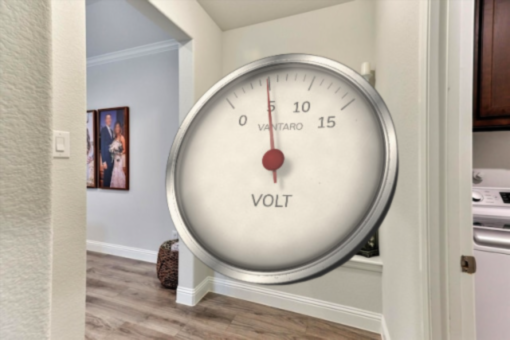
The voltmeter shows {"value": 5, "unit": "V"}
